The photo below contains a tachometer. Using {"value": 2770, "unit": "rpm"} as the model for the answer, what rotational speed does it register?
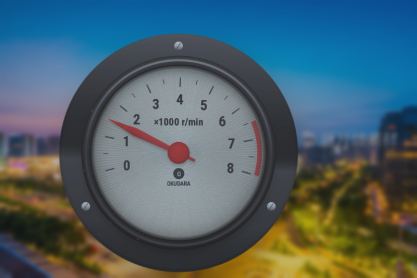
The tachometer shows {"value": 1500, "unit": "rpm"}
